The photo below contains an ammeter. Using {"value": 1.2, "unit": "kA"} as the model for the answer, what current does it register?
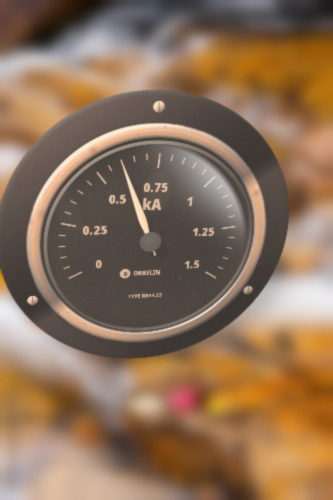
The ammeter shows {"value": 0.6, "unit": "kA"}
